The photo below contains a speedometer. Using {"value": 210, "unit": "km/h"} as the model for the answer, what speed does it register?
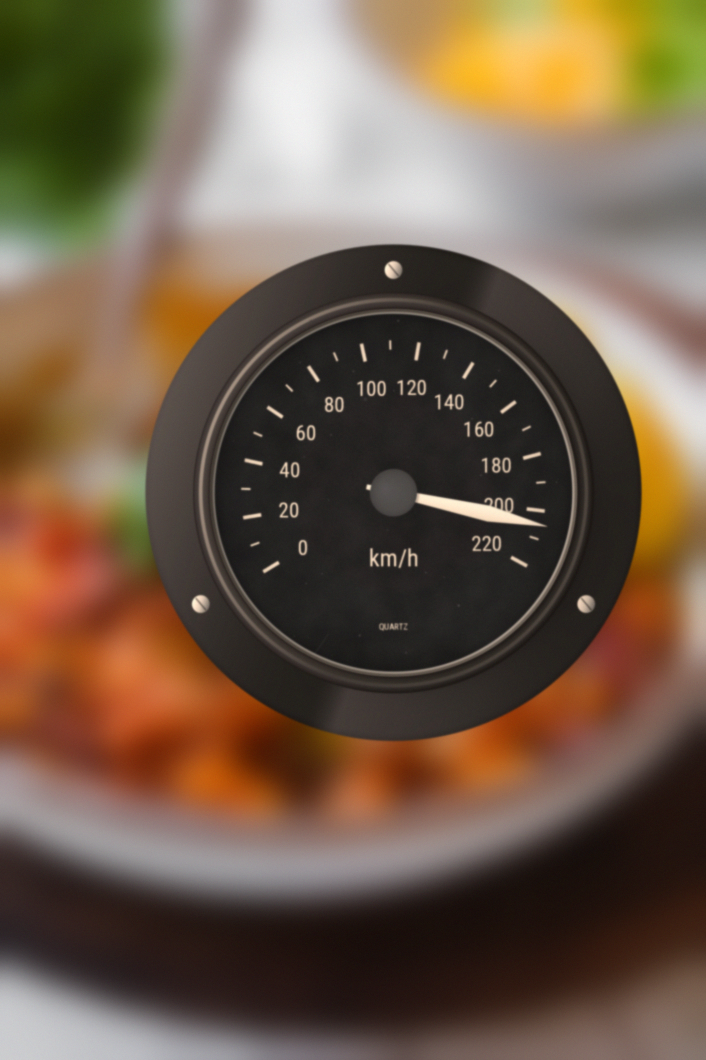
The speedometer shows {"value": 205, "unit": "km/h"}
